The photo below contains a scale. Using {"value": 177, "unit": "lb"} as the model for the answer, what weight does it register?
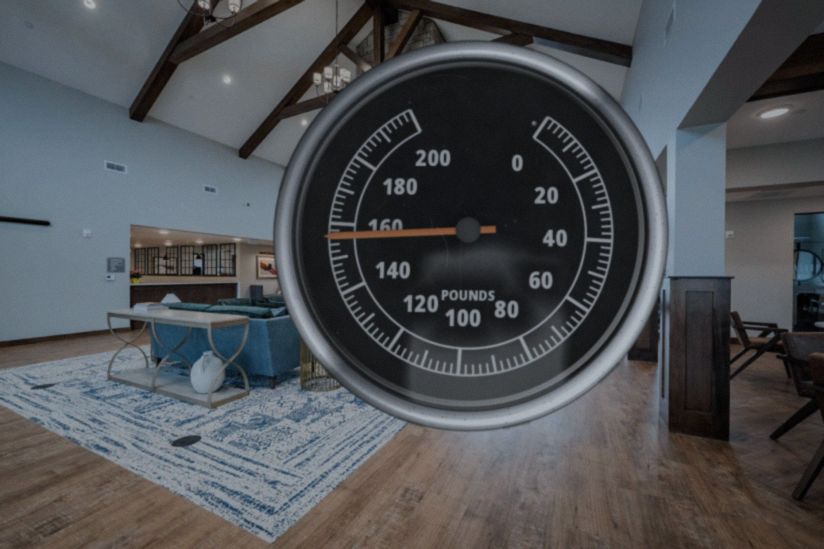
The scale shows {"value": 156, "unit": "lb"}
